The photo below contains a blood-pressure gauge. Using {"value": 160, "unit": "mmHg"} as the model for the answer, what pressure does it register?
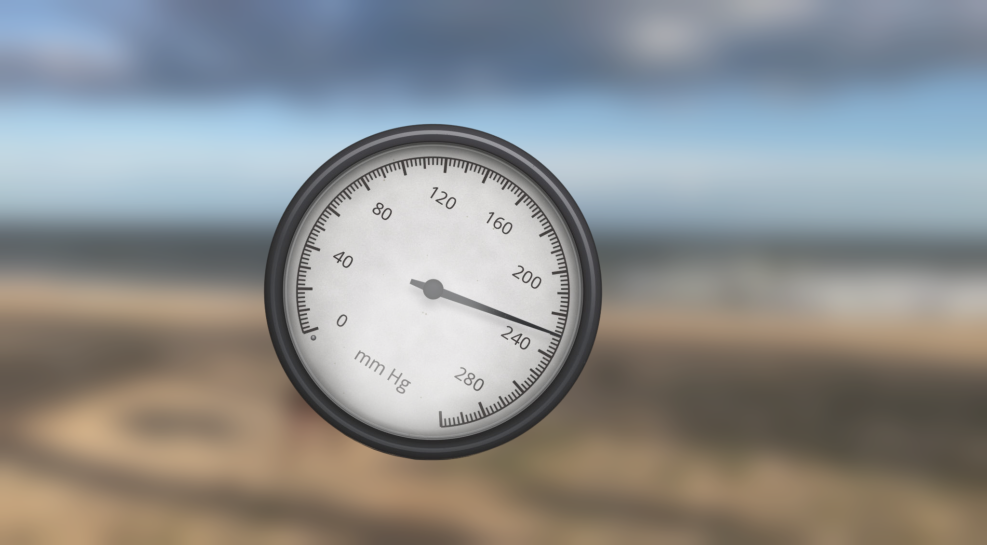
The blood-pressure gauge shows {"value": 230, "unit": "mmHg"}
